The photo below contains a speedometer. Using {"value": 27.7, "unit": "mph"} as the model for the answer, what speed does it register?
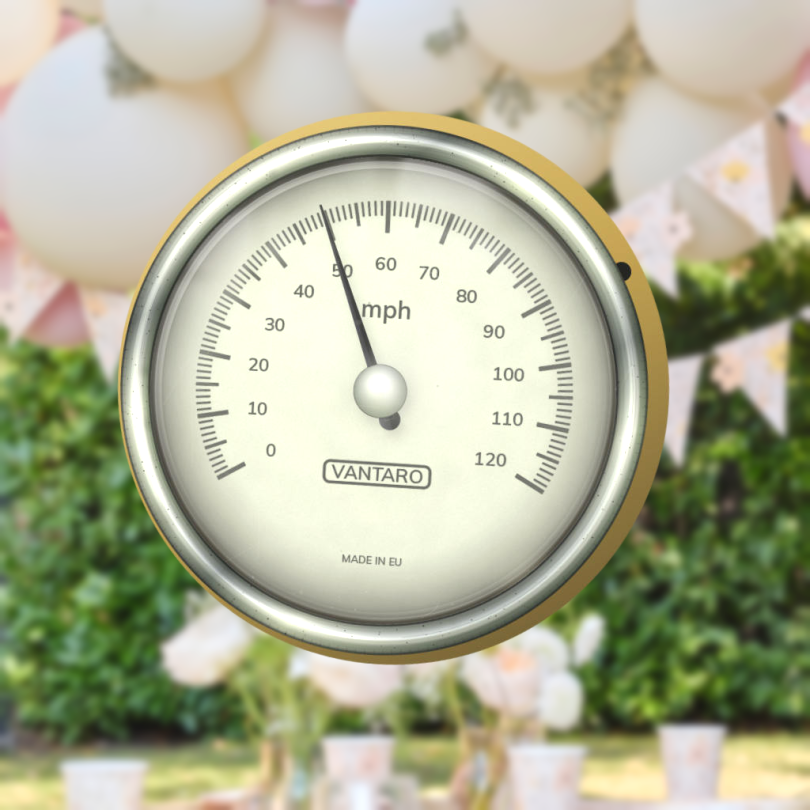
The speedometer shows {"value": 50, "unit": "mph"}
